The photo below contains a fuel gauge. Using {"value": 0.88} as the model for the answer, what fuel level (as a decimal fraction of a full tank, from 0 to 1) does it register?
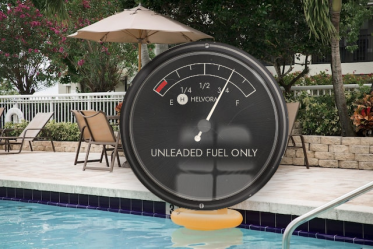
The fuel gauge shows {"value": 0.75}
